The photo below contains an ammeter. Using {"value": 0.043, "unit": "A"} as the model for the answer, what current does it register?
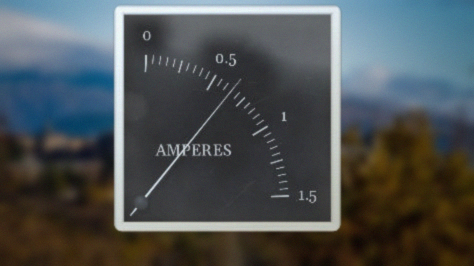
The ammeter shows {"value": 0.65, "unit": "A"}
